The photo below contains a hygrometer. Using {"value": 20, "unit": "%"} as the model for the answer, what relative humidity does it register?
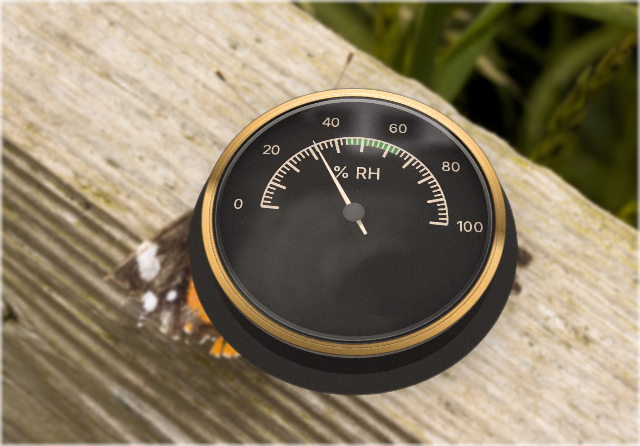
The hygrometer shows {"value": 32, "unit": "%"}
